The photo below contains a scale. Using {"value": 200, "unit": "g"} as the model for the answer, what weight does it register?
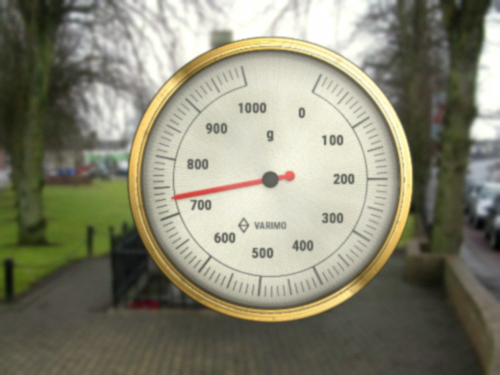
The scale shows {"value": 730, "unit": "g"}
